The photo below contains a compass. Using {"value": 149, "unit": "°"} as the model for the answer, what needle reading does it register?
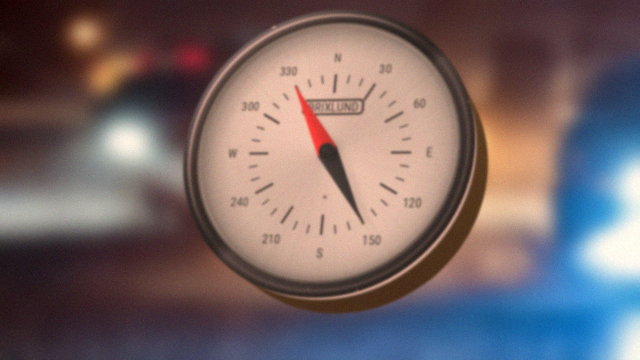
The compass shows {"value": 330, "unit": "°"}
